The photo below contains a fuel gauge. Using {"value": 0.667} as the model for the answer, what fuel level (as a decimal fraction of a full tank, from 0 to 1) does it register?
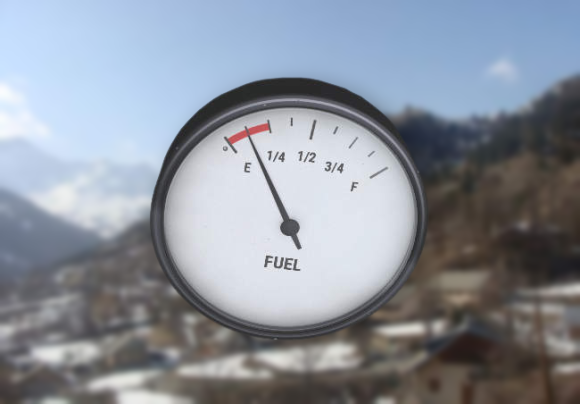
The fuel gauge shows {"value": 0.125}
